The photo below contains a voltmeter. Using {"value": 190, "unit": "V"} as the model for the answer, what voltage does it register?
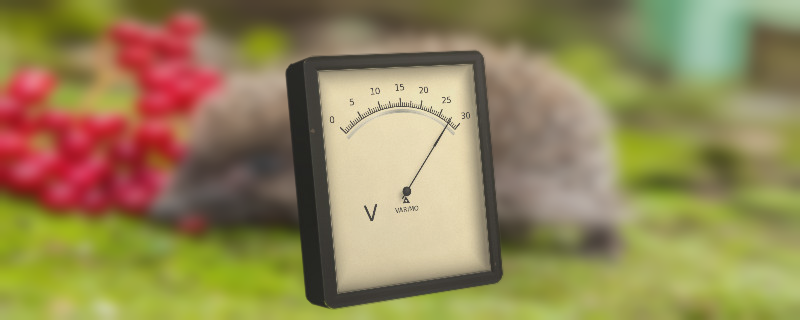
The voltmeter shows {"value": 27.5, "unit": "V"}
